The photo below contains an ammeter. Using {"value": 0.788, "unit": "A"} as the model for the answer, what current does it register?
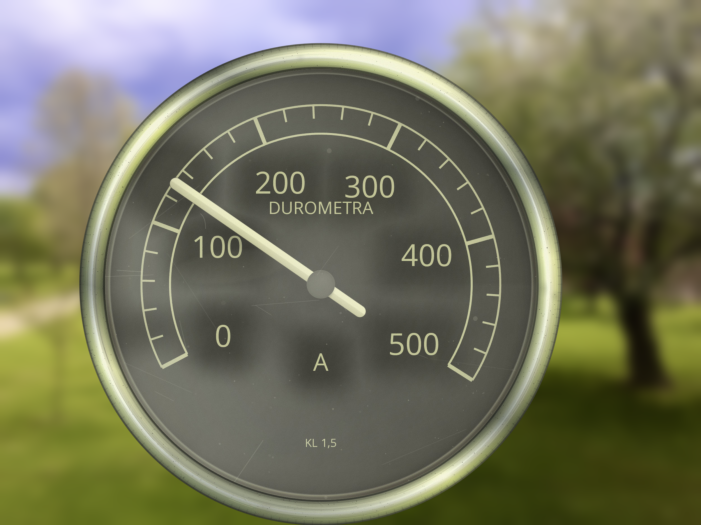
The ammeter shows {"value": 130, "unit": "A"}
